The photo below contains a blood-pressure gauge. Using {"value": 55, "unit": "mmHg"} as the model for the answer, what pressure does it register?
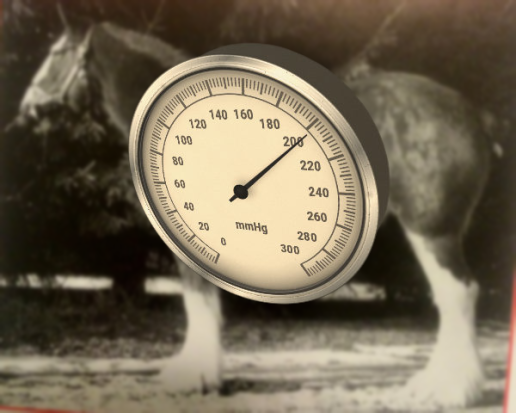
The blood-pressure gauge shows {"value": 202, "unit": "mmHg"}
